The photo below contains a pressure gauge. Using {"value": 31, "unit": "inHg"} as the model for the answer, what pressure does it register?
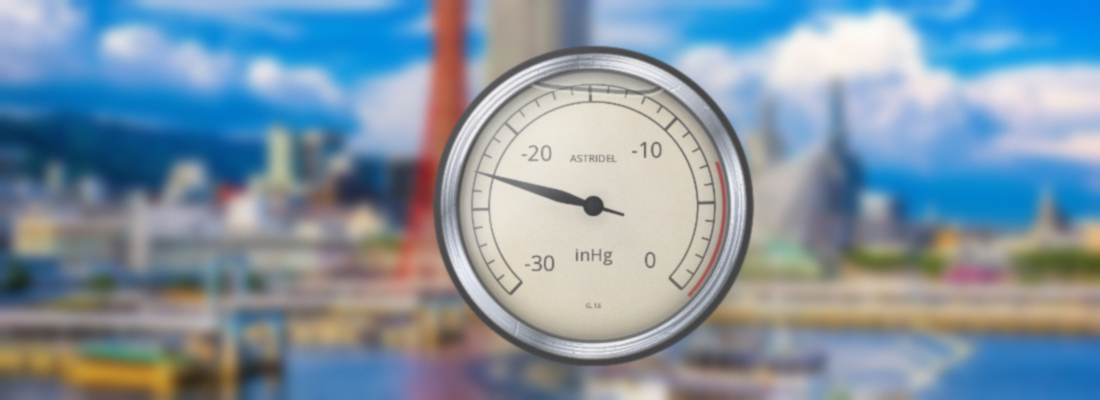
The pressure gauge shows {"value": -23, "unit": "inHg"}
